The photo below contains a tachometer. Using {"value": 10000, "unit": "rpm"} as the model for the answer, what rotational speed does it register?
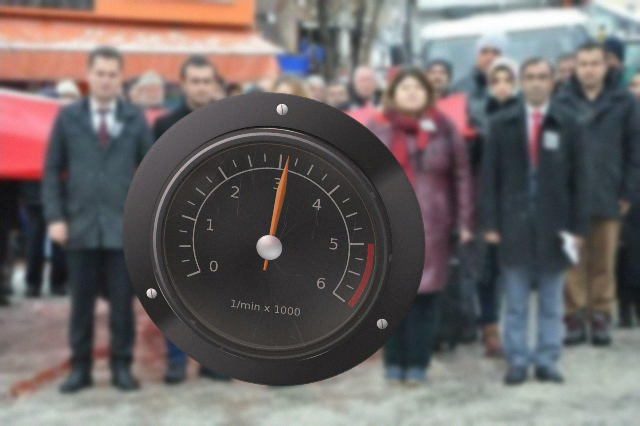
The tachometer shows {"value": 3125, "unit": "rpm"}
